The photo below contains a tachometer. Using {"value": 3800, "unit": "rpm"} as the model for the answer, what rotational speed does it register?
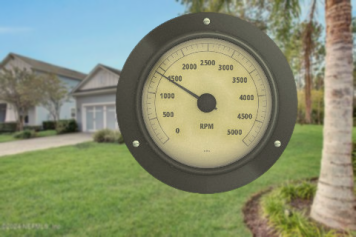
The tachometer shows {"value": 1400, "unit": "rpm"}
